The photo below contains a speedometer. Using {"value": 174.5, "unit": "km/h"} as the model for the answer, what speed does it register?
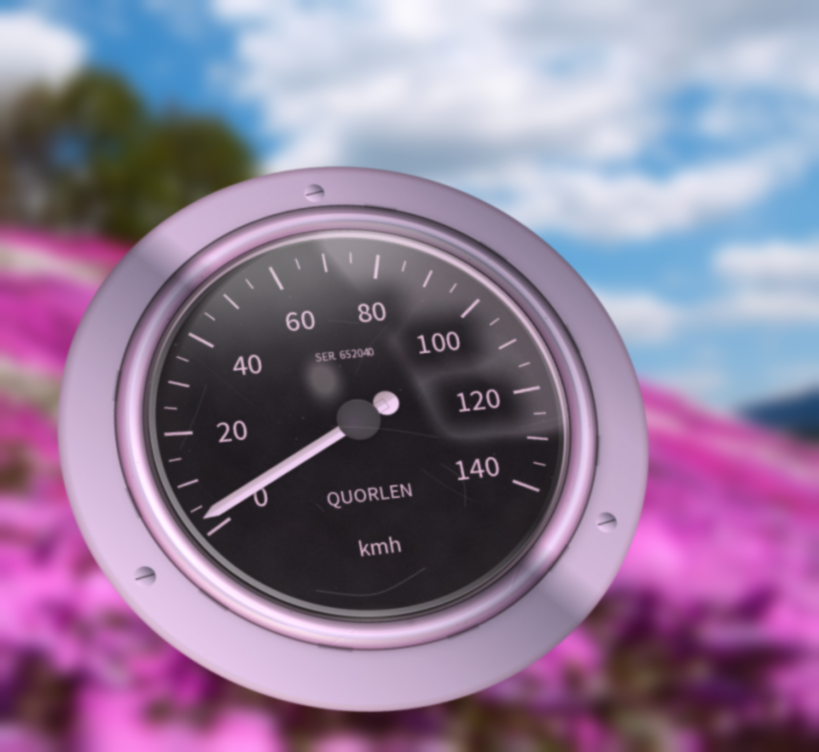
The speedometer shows {"value": 2.5, "unit": "km/h"}
